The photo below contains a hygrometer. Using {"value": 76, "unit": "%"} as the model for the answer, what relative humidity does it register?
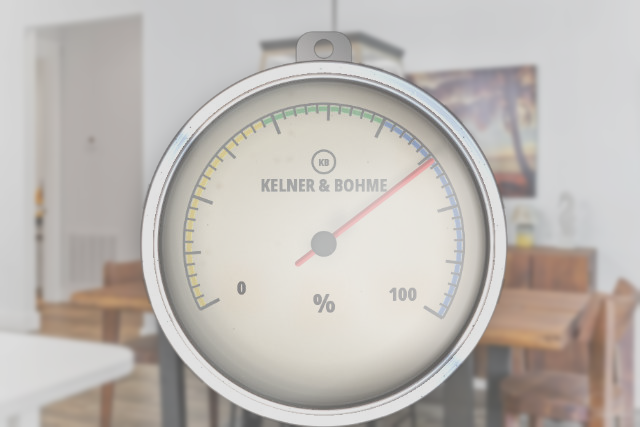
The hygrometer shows {"value": 71, "unit": "%"}
